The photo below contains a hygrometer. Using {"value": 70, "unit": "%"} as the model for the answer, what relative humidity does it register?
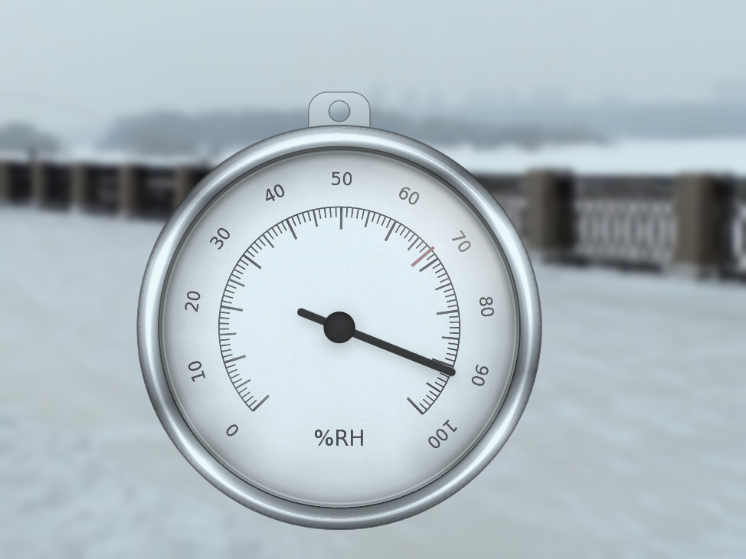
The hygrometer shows {"value": 91, "unit": "%"}
